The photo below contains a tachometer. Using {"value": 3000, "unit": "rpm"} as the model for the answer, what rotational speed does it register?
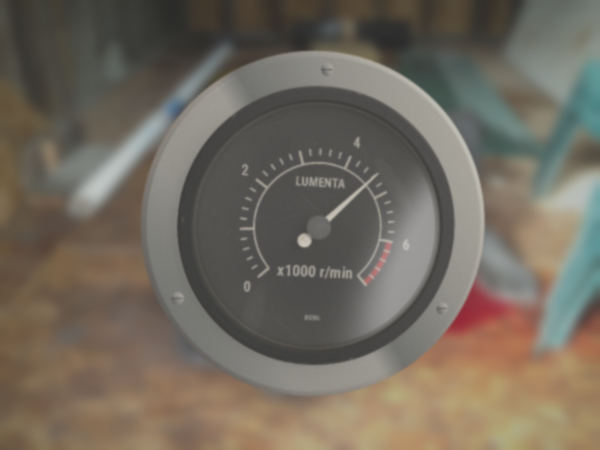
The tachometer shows {"value": 4600, "unit": "rpm"}
